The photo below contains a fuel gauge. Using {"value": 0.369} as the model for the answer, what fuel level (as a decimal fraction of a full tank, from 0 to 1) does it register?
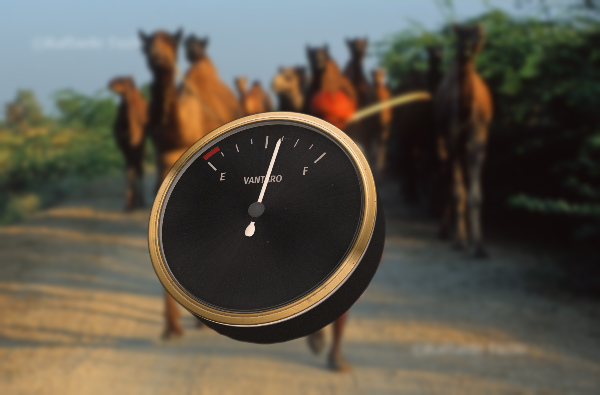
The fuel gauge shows {"value": 0.625}
